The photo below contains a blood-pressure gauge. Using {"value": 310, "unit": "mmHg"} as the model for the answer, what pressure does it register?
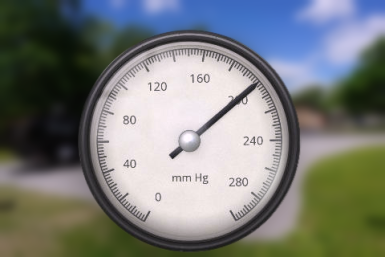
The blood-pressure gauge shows {"value": 200, "unit": "mmHg"}
